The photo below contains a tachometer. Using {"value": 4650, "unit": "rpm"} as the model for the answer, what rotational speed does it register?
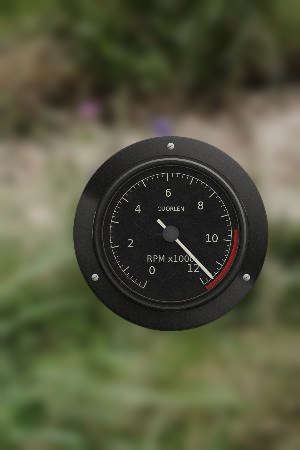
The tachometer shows {"value": 11600, "unit": "rpm"}
